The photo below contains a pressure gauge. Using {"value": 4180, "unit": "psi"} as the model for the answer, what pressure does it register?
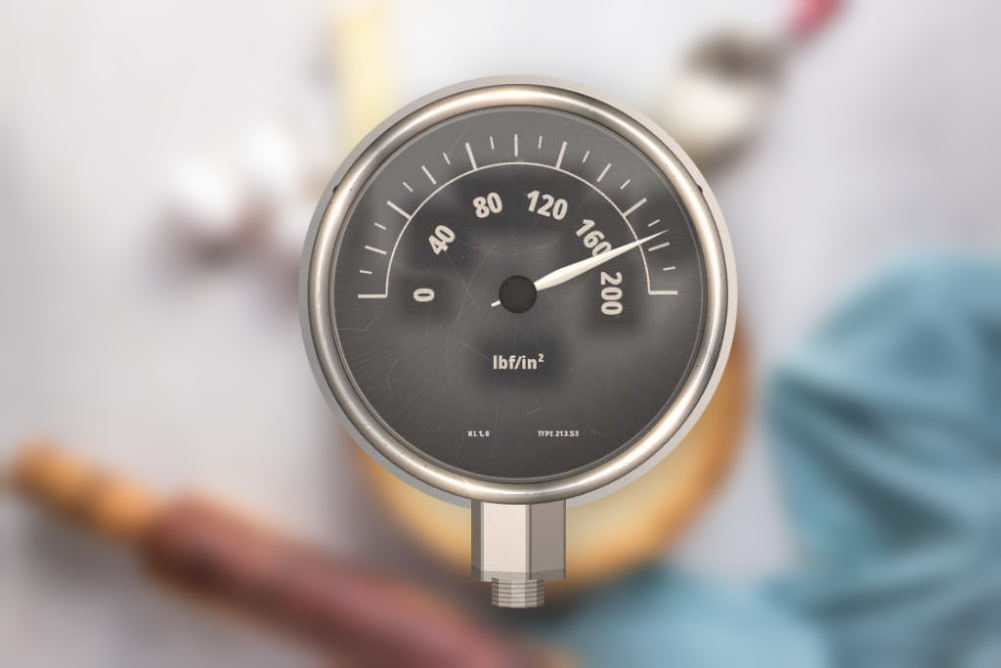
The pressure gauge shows {"value": 175, "unit": "psi"}
